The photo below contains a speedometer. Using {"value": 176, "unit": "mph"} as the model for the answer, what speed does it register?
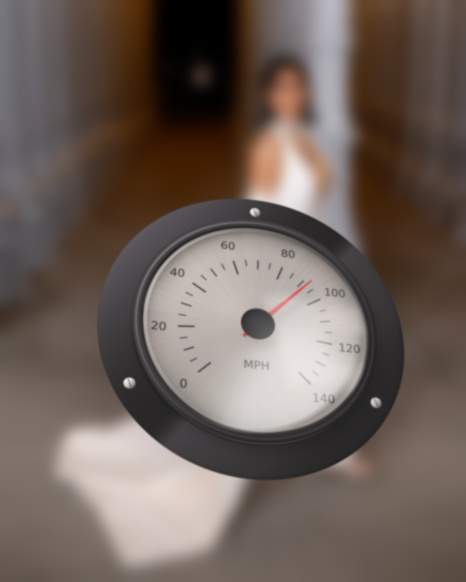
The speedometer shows {"value": 92.5, "unit": "mph"}
